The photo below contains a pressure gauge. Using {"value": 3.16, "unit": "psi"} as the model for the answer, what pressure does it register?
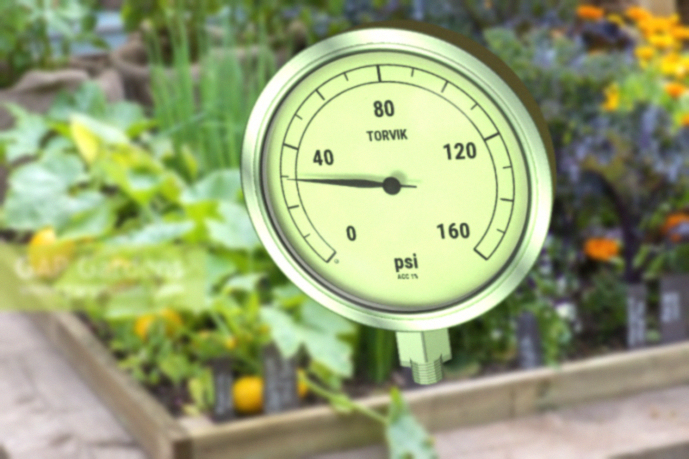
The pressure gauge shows {"value": 30, "unit": "psi"}
